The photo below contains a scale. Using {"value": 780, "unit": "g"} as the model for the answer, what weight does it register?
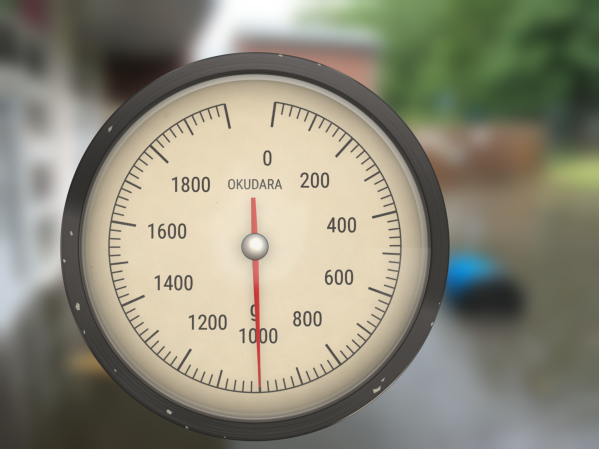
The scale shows {"value": 1000, "unit": "g"}
